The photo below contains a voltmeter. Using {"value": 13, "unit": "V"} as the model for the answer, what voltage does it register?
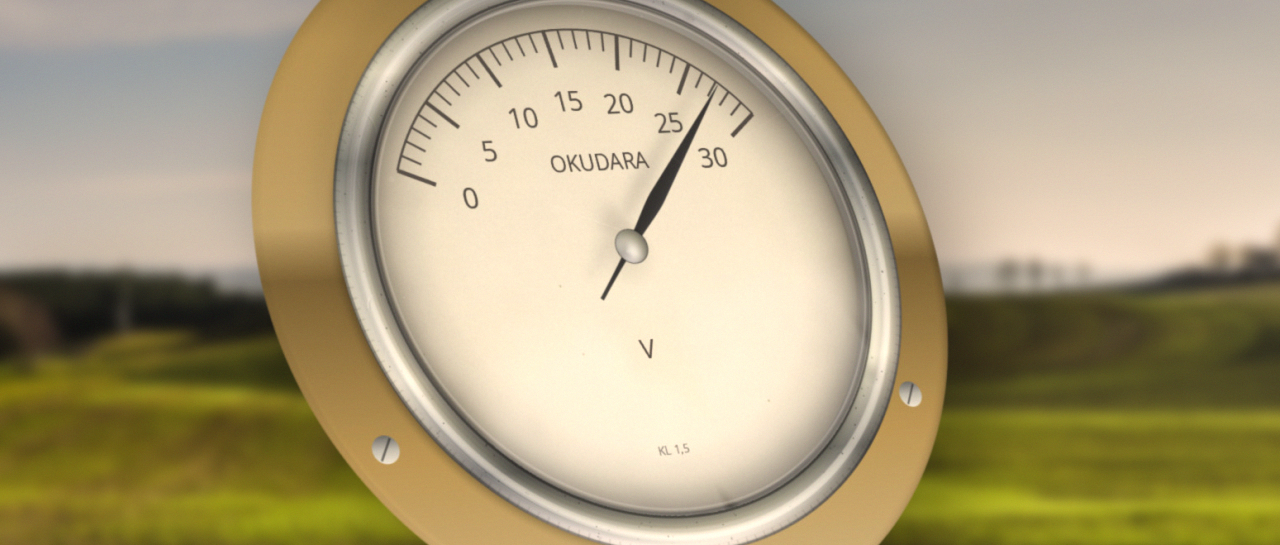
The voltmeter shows {"value": 27, "unit": "V"}
